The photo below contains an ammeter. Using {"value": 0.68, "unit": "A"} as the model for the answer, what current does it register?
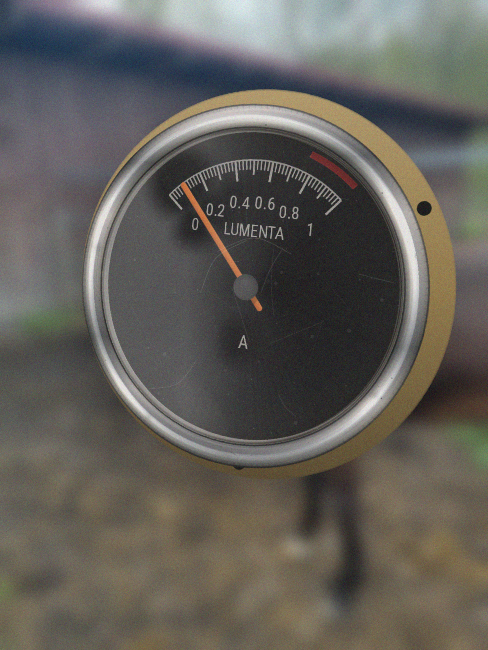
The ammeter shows {"value": 0.1, "unit": "A"}
